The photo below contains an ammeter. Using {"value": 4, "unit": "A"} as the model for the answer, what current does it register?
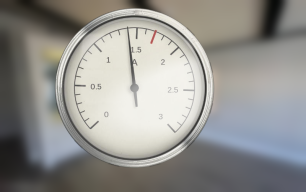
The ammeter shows {"value": 1.4, "unit": "A"}
